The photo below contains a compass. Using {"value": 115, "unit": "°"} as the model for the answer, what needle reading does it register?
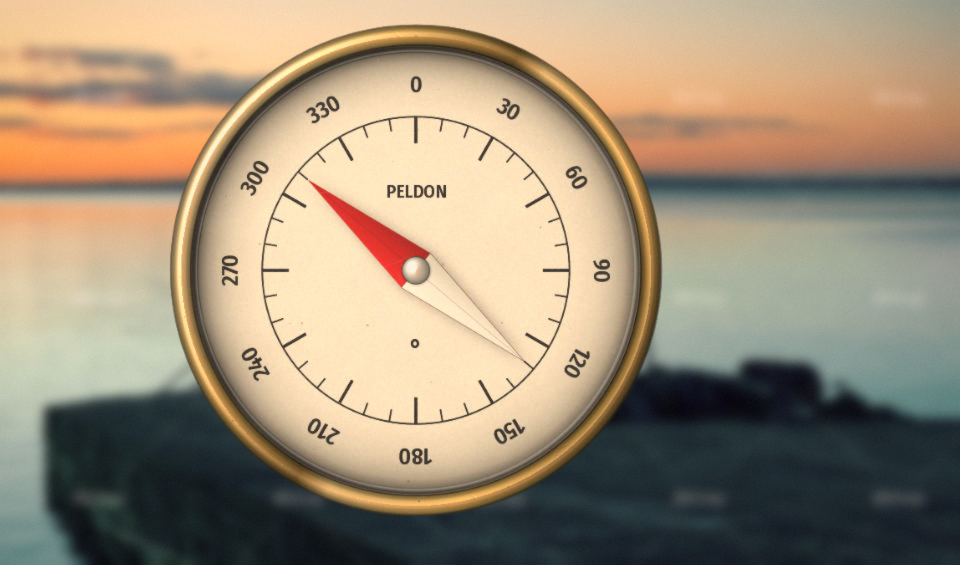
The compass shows {"value": 310, "unit": "°"}
